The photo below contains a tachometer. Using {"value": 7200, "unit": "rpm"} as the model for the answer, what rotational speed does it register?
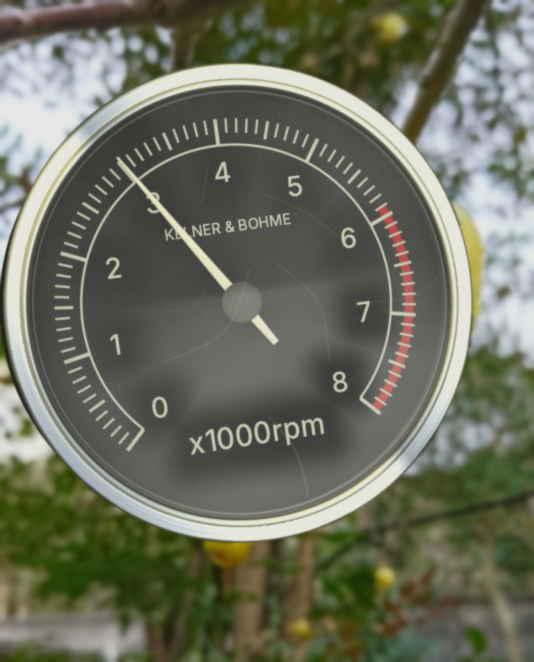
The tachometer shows {"value": 3000, "unit": "rpm"}
